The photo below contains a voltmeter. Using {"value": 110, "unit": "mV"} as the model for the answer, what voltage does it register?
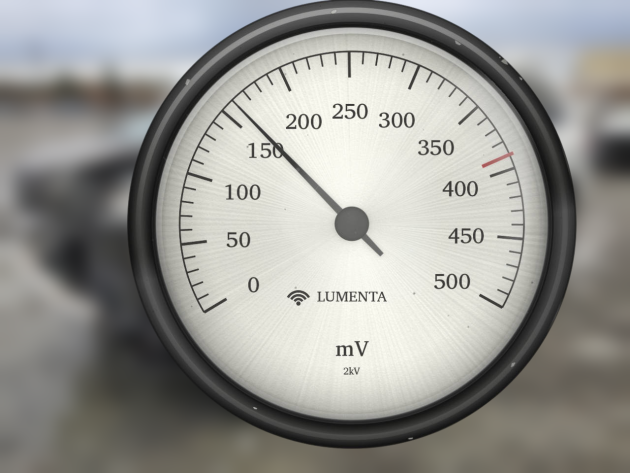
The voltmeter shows {"value": 160, "unit": "mV"}
